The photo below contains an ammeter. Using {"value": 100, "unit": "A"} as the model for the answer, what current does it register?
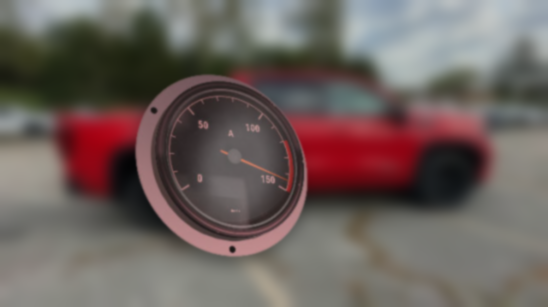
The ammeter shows {"value": 145, "unit": "A"}
